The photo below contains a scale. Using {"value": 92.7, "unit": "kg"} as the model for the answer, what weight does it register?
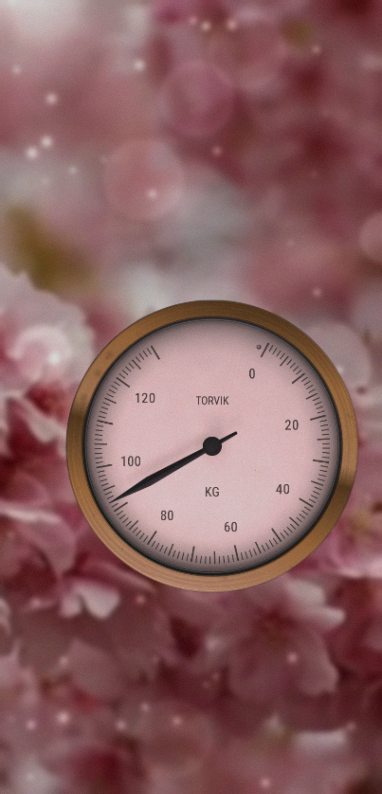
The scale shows {"value": 92, "unit": "kg"}
